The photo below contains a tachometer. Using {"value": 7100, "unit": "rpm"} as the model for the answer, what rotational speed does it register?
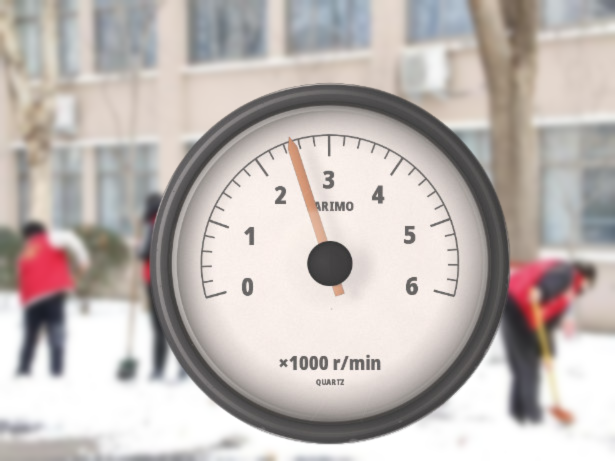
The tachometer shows {"value": 2500, "unit": "rpm"}
